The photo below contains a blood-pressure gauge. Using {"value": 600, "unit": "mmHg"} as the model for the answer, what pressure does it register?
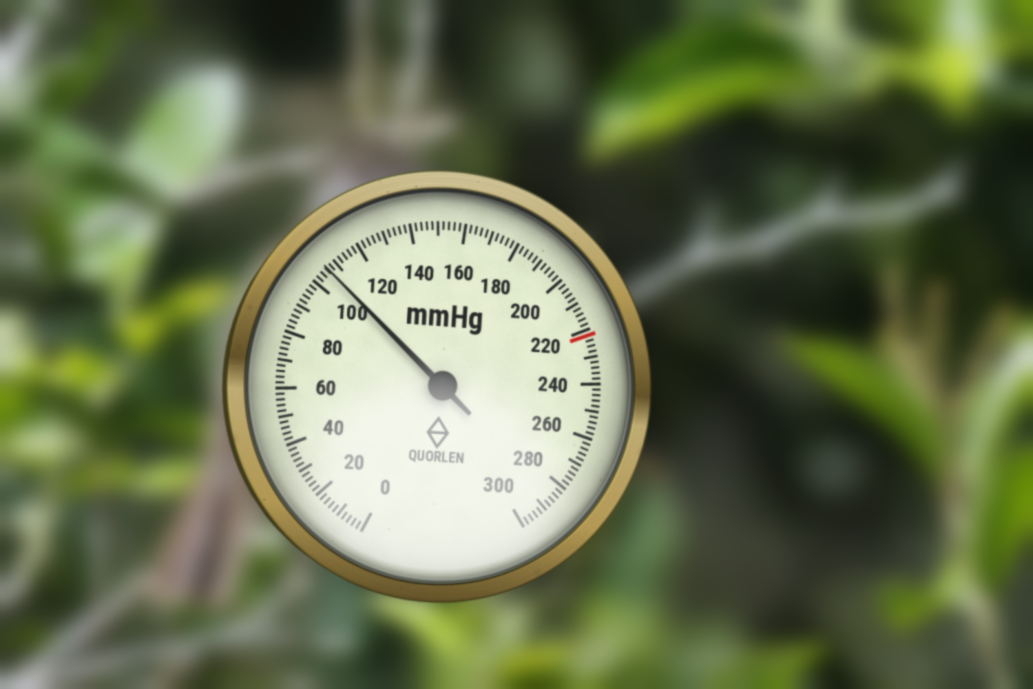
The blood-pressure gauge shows {"value": 106, "unit": "mmHg"}
